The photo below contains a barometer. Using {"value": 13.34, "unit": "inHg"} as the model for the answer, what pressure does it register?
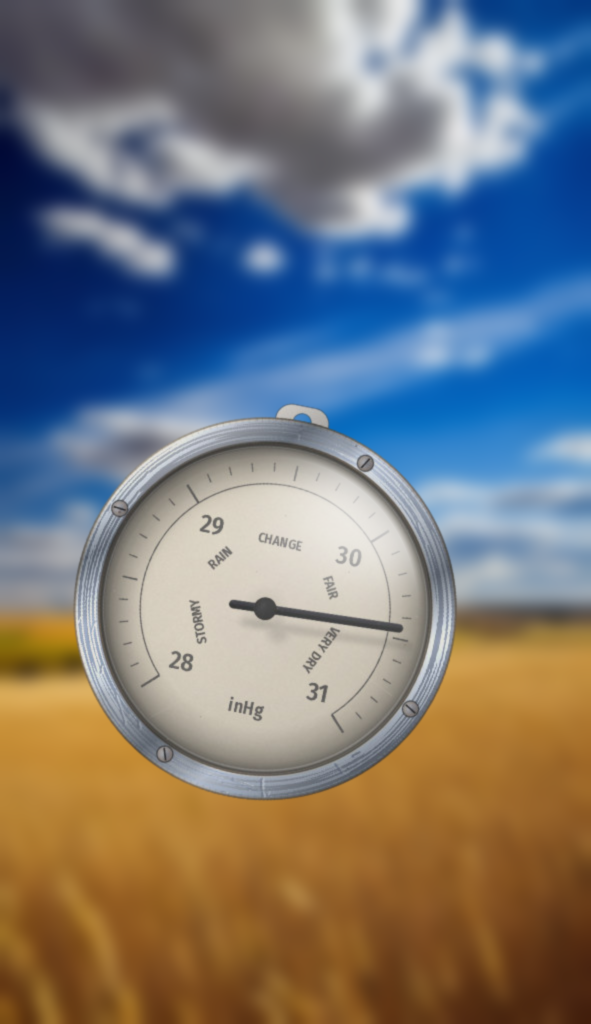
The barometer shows {"value": 30.45, "unit": "inHg"}
